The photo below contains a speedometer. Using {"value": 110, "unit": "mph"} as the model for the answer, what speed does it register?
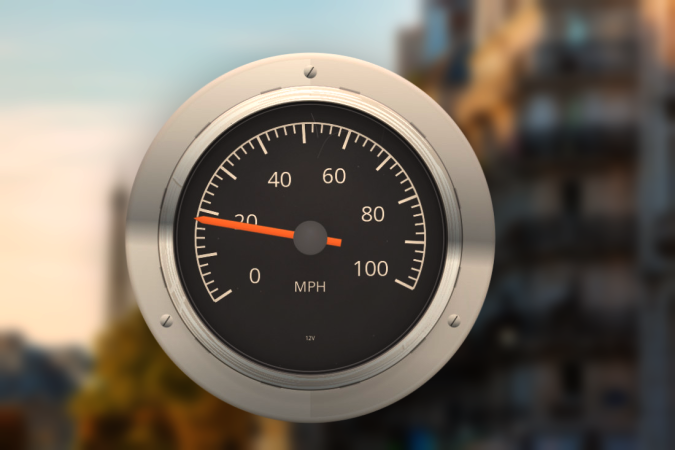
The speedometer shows {"value": 18, "unit": "mph"}
